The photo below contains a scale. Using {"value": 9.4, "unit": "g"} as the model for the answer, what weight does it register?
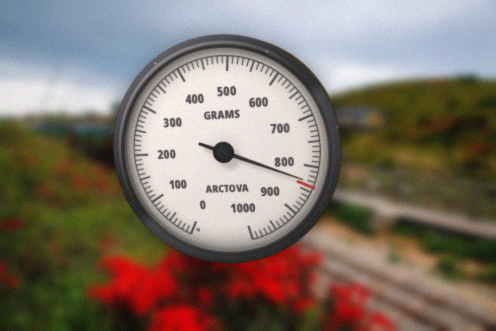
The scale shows {"value": 830, "unit": "g"}
